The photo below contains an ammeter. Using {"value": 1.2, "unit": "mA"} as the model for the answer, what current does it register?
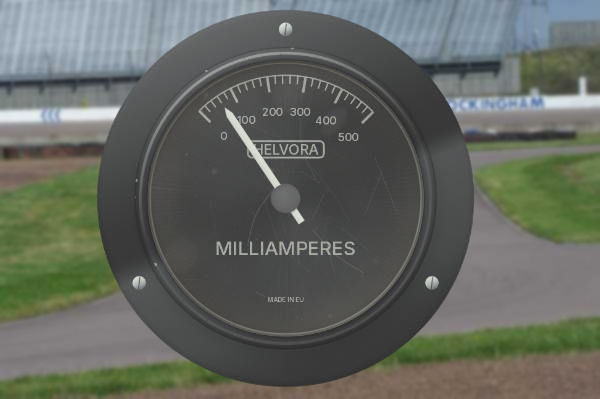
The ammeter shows {"value": 60, "unit": "mA"}
